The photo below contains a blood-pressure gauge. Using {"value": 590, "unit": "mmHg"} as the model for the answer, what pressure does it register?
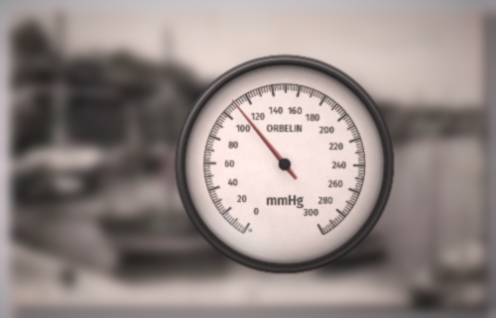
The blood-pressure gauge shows {"value": 110, "unit": "mmHg"}
